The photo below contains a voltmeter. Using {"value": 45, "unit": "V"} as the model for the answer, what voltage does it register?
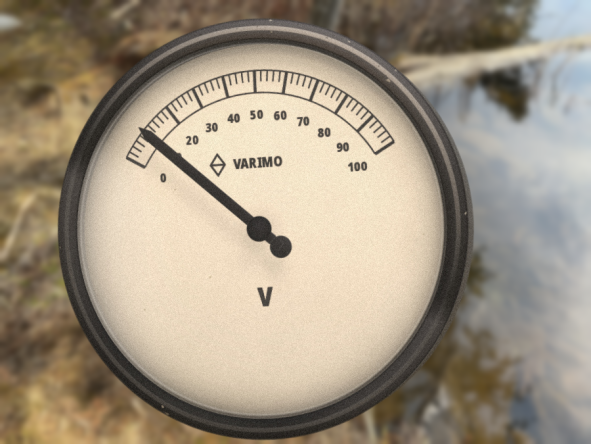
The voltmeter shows {"value": 10, "unit": "V"}
